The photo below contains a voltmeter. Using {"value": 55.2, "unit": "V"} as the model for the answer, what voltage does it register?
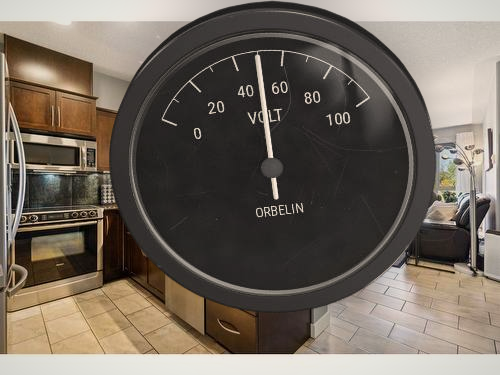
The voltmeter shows {"value": 50, "unit": "V"}
